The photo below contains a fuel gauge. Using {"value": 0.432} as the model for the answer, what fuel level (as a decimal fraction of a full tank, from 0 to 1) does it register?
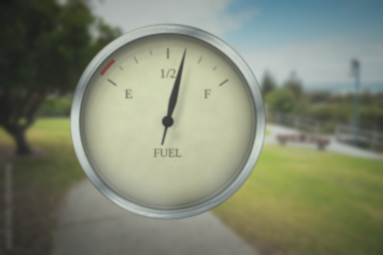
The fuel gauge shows {"value": 0.625}
